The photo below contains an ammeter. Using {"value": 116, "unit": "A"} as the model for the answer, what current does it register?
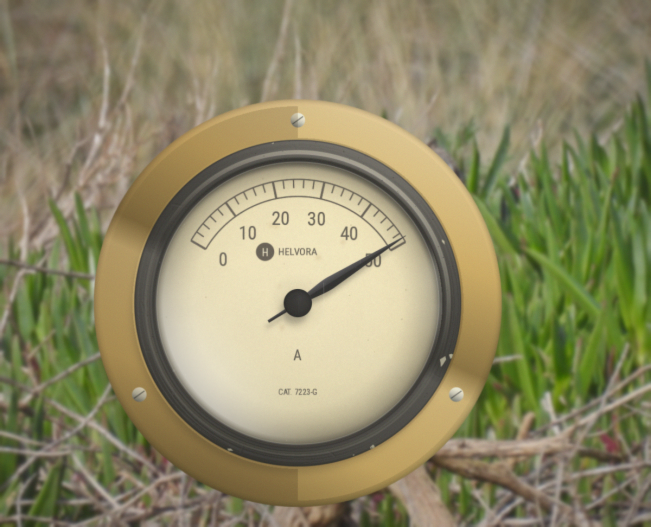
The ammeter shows {"value": 49, "unit": "A"}
